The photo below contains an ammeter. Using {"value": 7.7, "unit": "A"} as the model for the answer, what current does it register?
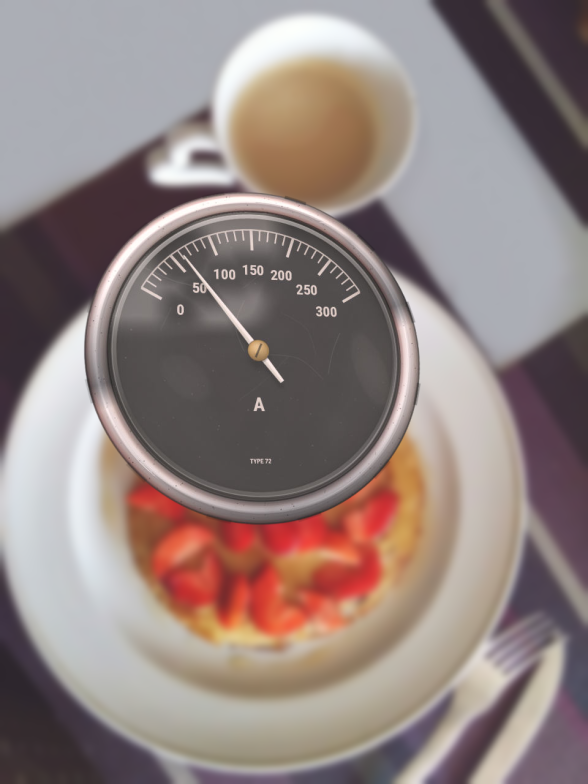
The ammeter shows {"value": 60, "unit": "A"}
